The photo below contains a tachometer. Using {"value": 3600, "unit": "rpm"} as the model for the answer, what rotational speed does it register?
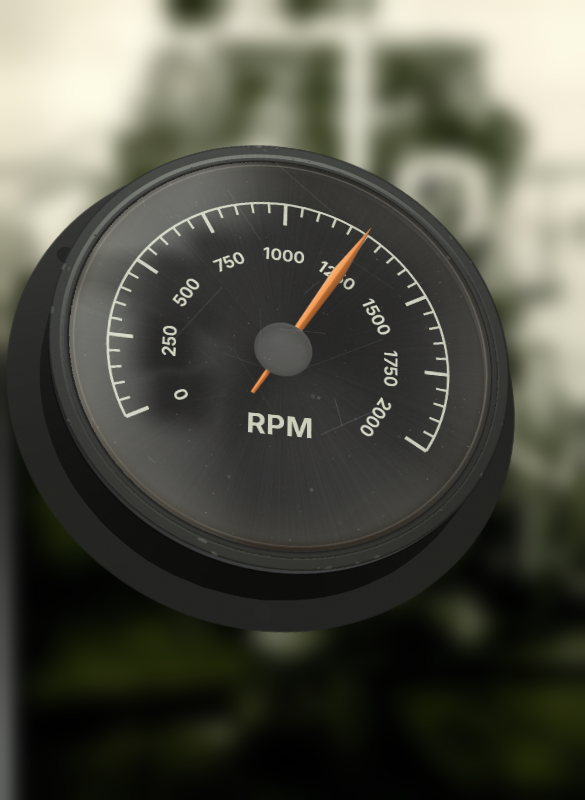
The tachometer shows {"value": 1250, "unit": "rpm"}
